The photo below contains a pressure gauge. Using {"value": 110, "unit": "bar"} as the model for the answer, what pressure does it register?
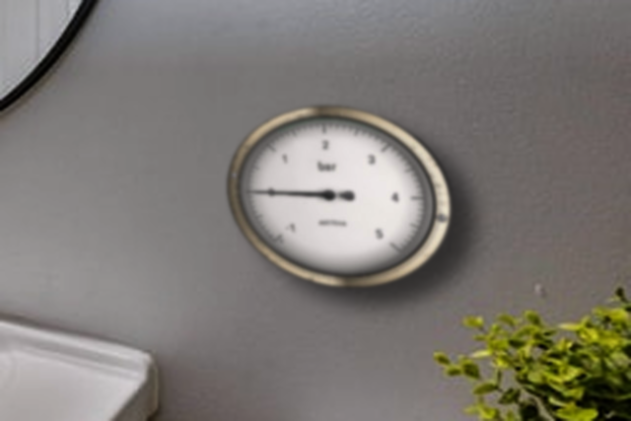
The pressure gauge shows {"value": 0, "unit": "bar"}
